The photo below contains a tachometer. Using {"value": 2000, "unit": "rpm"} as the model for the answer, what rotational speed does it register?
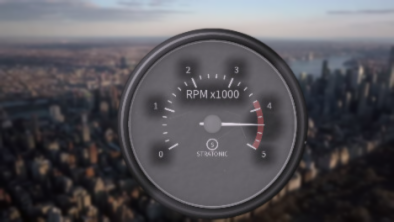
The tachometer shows {"value": 4400, "unit": "rpm"}
